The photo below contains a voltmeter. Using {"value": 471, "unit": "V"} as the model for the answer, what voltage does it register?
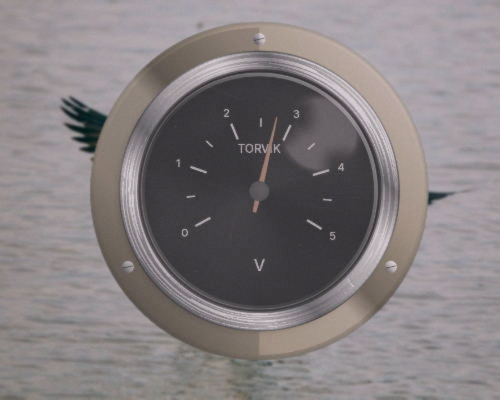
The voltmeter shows {"value": 2.75, "unit": "V"}
